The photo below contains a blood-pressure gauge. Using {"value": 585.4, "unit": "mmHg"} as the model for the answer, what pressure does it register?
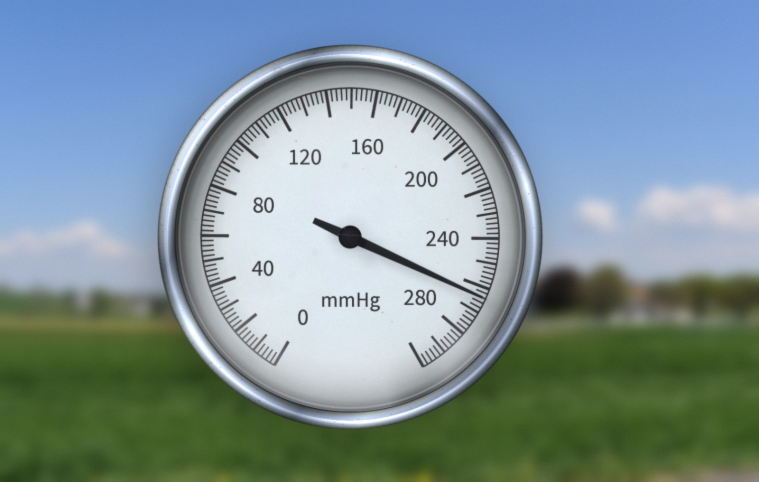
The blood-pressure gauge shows {"value": 264, "unit": "mmHg"}
